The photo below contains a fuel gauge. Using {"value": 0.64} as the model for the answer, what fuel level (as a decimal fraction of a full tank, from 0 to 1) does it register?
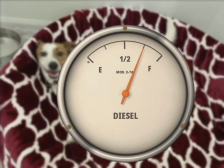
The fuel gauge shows {"value": 0.75}
